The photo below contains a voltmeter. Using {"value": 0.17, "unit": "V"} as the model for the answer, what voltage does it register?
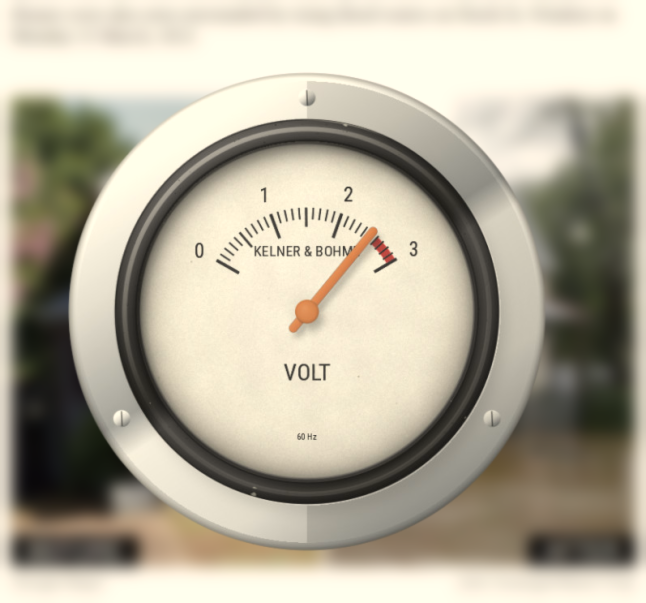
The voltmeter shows {"value": 2.5, "unit": "V"}
